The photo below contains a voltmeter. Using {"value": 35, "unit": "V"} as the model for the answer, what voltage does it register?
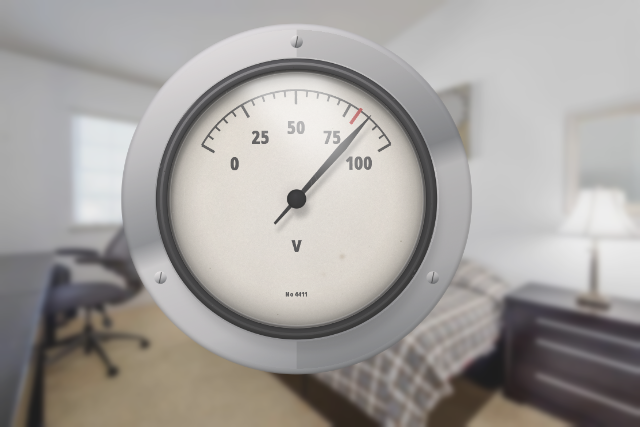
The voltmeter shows {"value": 85, "unit": "V"}
